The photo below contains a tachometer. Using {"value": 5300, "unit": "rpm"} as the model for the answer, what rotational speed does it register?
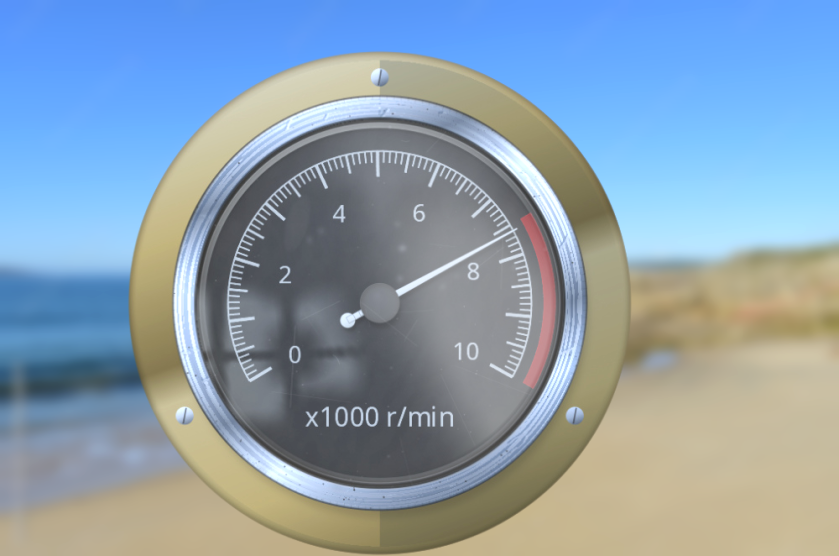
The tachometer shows {"value": 7600, "unit": "rpm"}
